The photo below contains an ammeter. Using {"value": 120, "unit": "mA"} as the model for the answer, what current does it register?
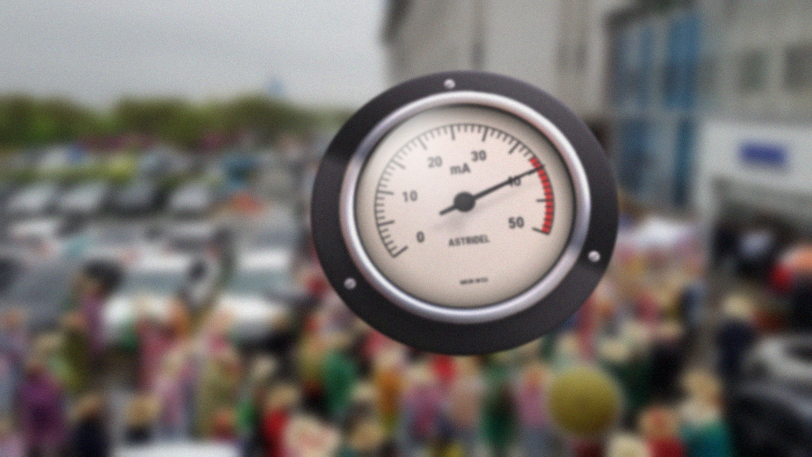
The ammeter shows {"value": 40, "unit": "mA"}
